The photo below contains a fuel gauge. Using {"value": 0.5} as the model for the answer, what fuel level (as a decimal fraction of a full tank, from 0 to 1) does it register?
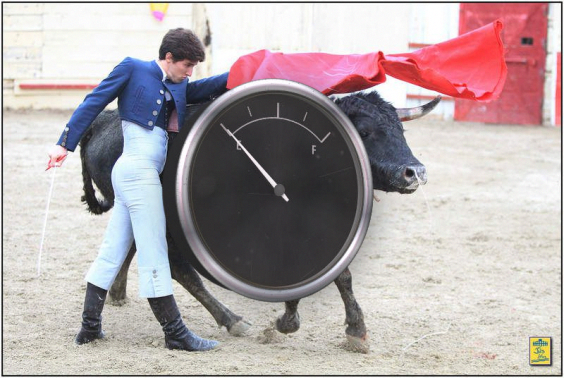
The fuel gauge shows {"value": 0}
